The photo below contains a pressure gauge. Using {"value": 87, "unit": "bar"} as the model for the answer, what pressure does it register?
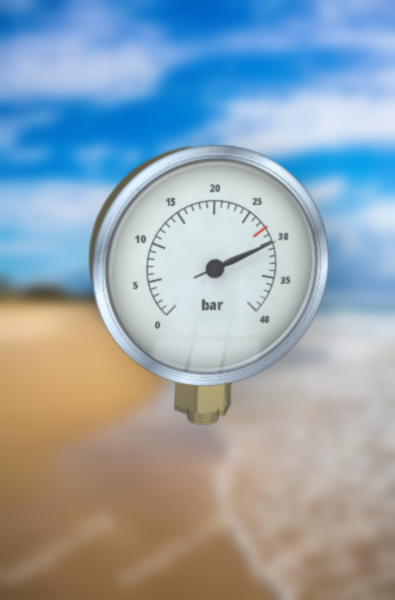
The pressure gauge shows {"value": 30, "unit": "bar"}
